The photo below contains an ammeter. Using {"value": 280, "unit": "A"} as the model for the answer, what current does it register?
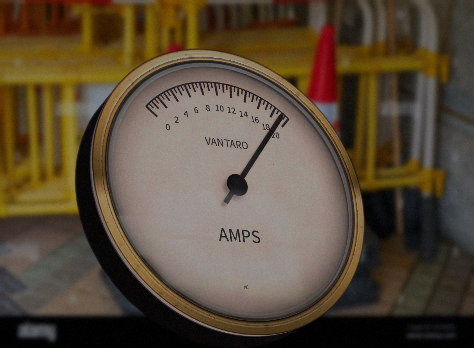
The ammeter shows {"value": 19, "unit": "A"}
